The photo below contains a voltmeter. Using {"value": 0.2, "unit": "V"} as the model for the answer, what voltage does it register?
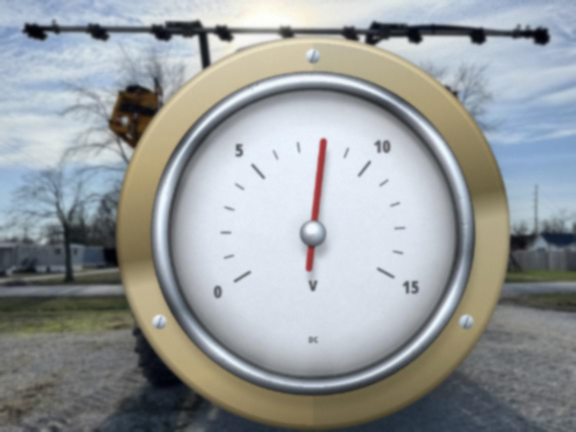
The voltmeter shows {"value": 8, "unit": "V"}
